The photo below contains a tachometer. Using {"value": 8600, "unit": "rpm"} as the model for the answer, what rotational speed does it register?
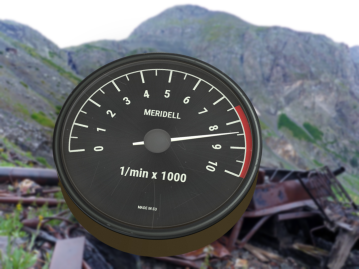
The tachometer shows {"value": 8500, "unit": "rpm"}
